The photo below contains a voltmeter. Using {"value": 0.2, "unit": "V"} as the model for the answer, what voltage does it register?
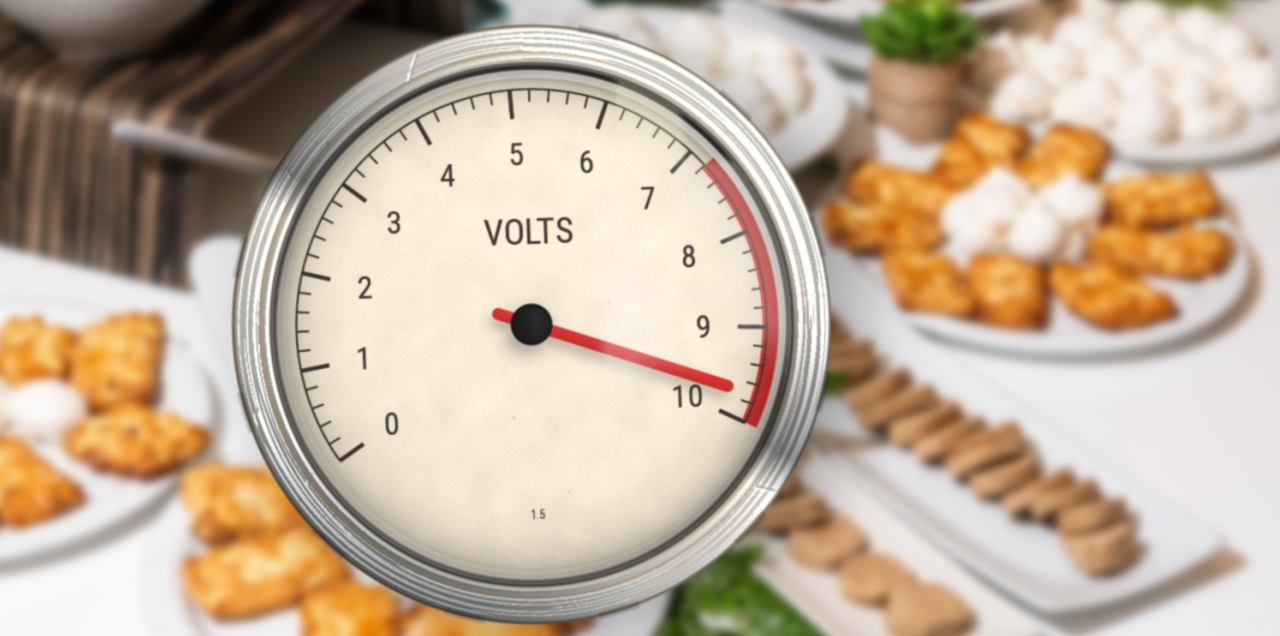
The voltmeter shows {"value": 9.7, "unit": "V"}
